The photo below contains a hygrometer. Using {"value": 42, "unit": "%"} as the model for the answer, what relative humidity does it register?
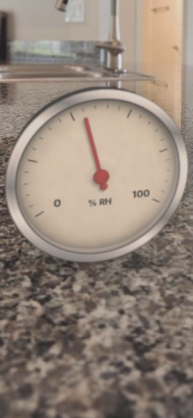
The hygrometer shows {"value": 44, "unit": "%"}
